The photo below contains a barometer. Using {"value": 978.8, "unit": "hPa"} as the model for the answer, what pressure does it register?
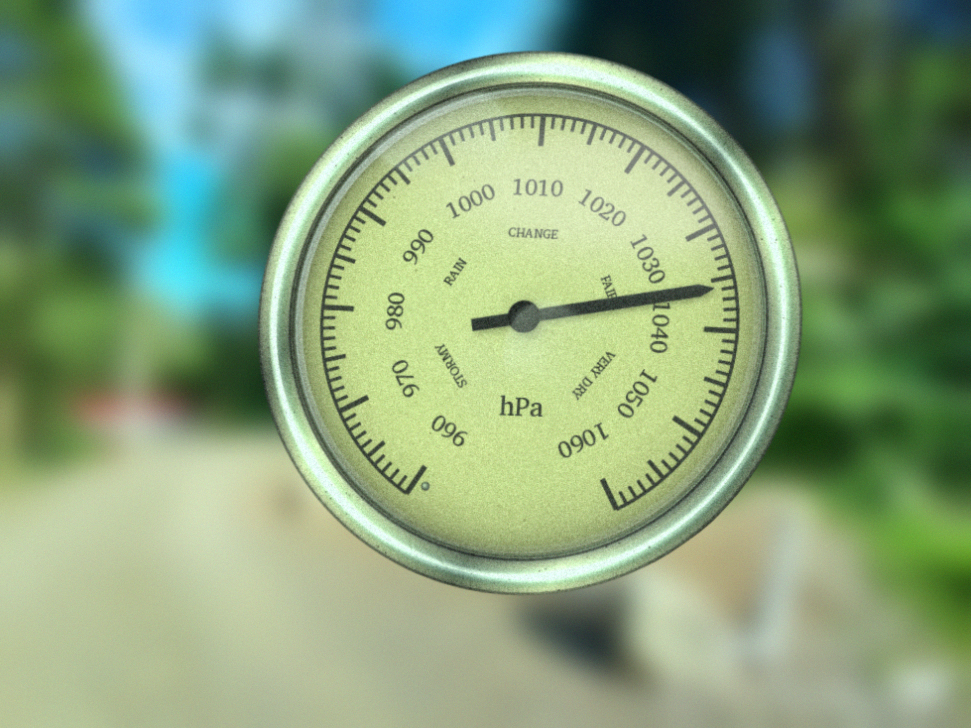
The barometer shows {"value": 1036, "unit": "hPa"}
